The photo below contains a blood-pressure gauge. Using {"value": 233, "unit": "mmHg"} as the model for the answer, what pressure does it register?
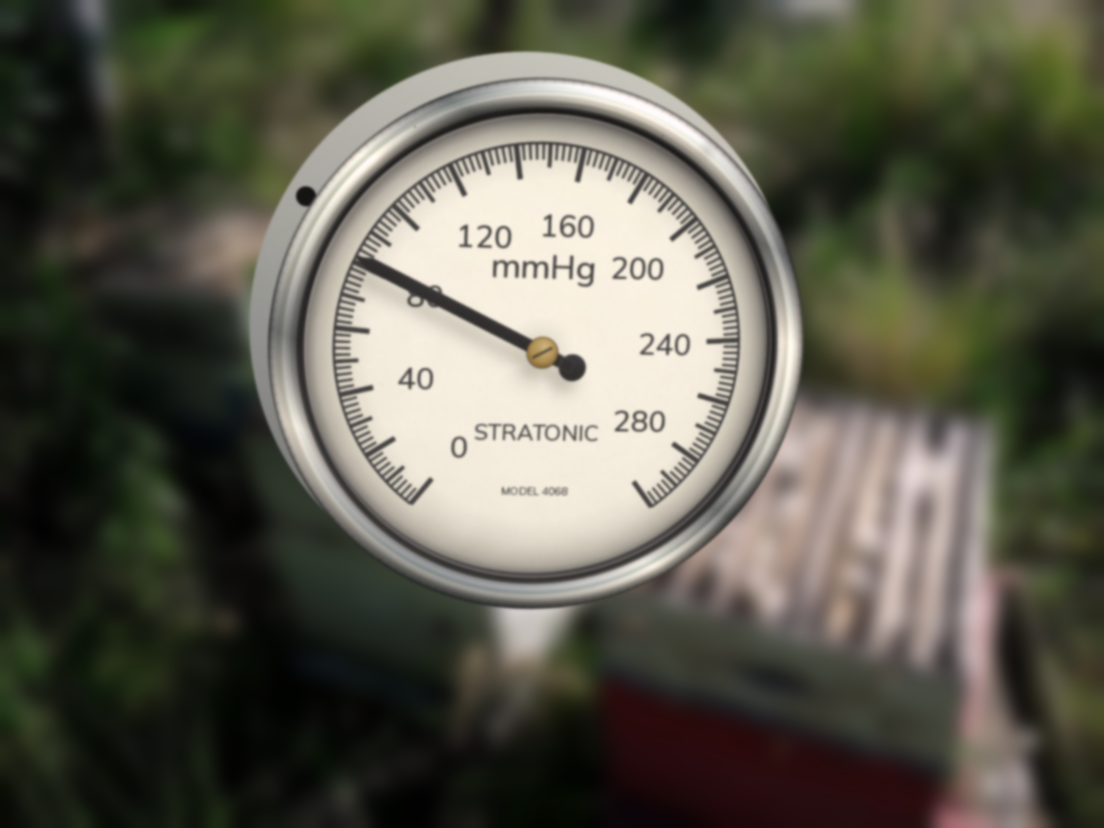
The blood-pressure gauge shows {"value": 82, "unit": "mmHg"}
